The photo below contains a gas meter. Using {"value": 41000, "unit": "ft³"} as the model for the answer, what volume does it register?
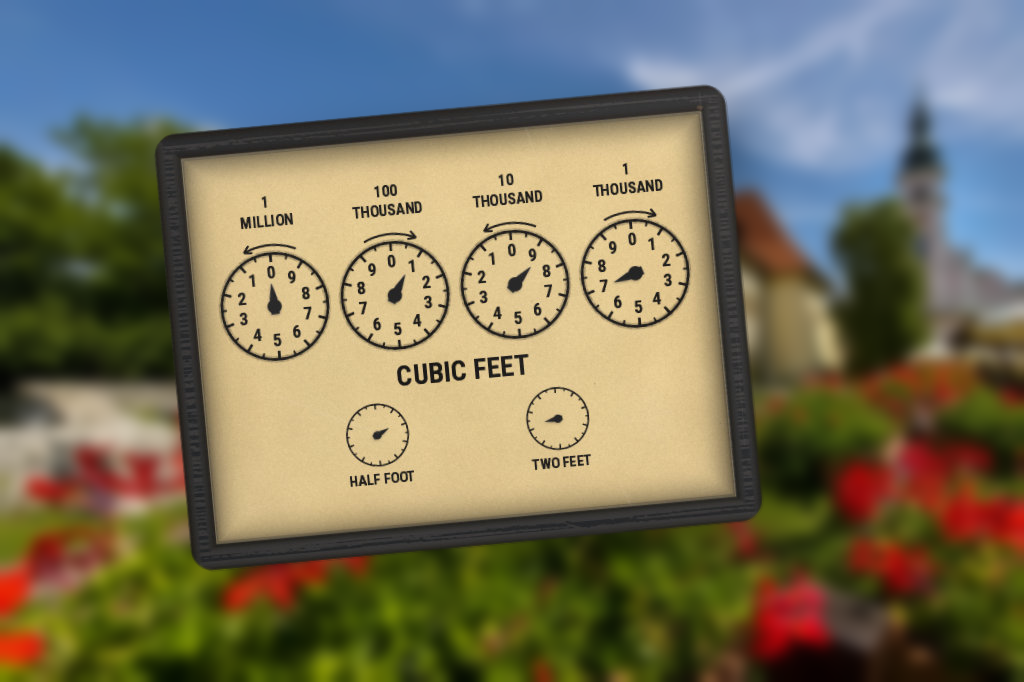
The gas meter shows {"value": 8700, "unit": "ft³"}
